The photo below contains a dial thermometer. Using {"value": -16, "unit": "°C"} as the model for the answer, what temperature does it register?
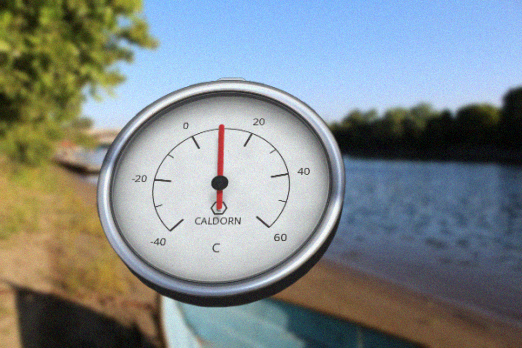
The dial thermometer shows {"value": 10, "unit": "°C"}
